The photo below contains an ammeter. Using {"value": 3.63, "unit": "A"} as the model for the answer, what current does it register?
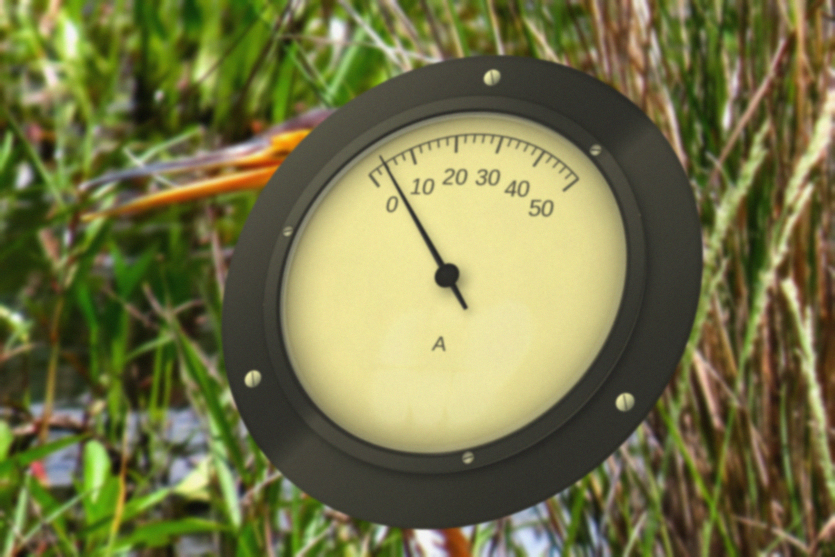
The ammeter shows {"value": 4, "unit": "A"}
